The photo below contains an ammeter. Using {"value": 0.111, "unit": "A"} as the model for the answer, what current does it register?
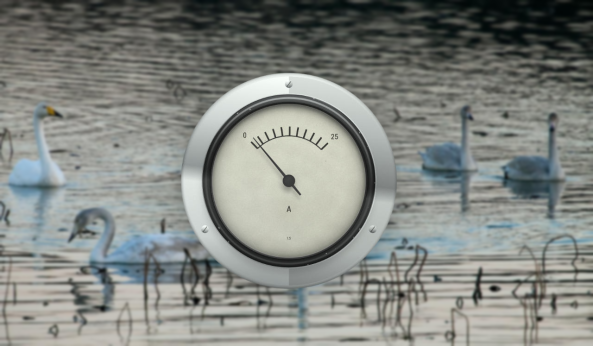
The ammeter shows {"value": 1.25, "unit": "A"}
